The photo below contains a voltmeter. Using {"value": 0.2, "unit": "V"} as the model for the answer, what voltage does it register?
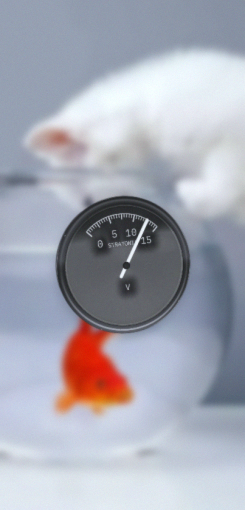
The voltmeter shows {"value": 12.5, "unit": "V"}
